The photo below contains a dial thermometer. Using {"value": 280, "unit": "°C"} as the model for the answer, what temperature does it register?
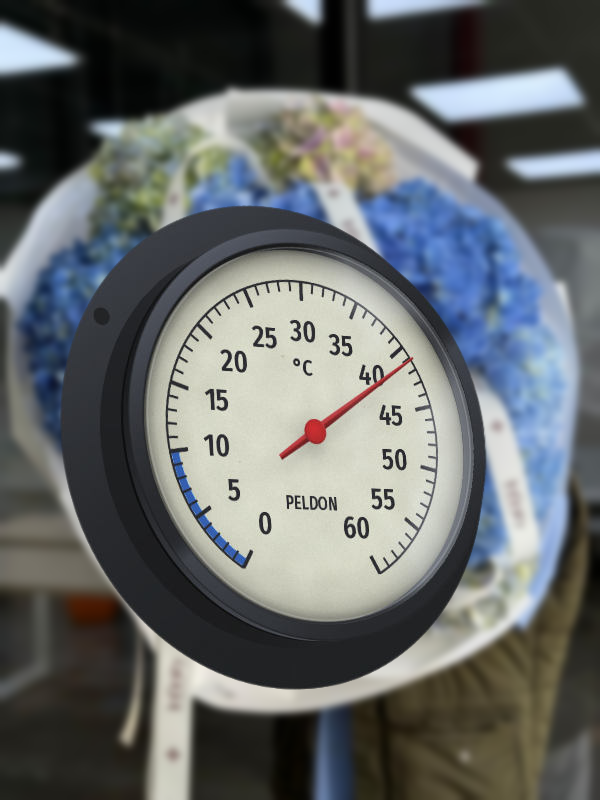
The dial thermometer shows {"value": 41, "unit": "°C"}
